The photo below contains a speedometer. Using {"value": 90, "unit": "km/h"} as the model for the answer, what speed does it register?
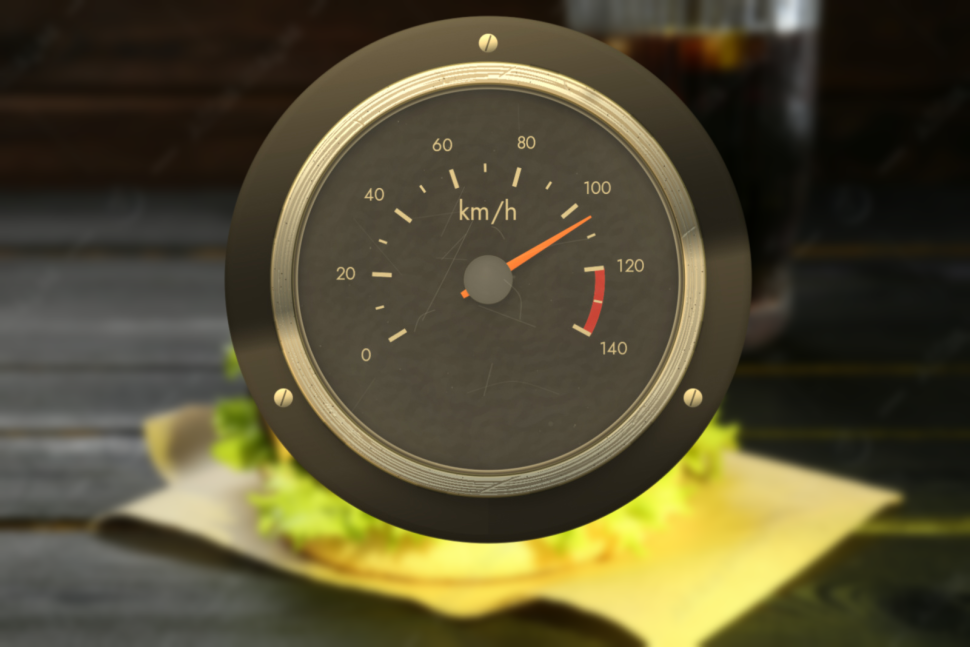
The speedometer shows {"value": 105, "unit": "km/h"}
